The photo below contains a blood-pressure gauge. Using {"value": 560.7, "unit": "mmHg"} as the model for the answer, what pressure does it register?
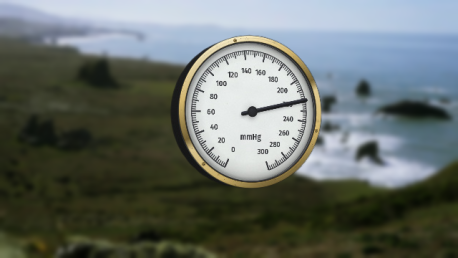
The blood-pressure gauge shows {"value": 220, "unit": "mmHg"}
